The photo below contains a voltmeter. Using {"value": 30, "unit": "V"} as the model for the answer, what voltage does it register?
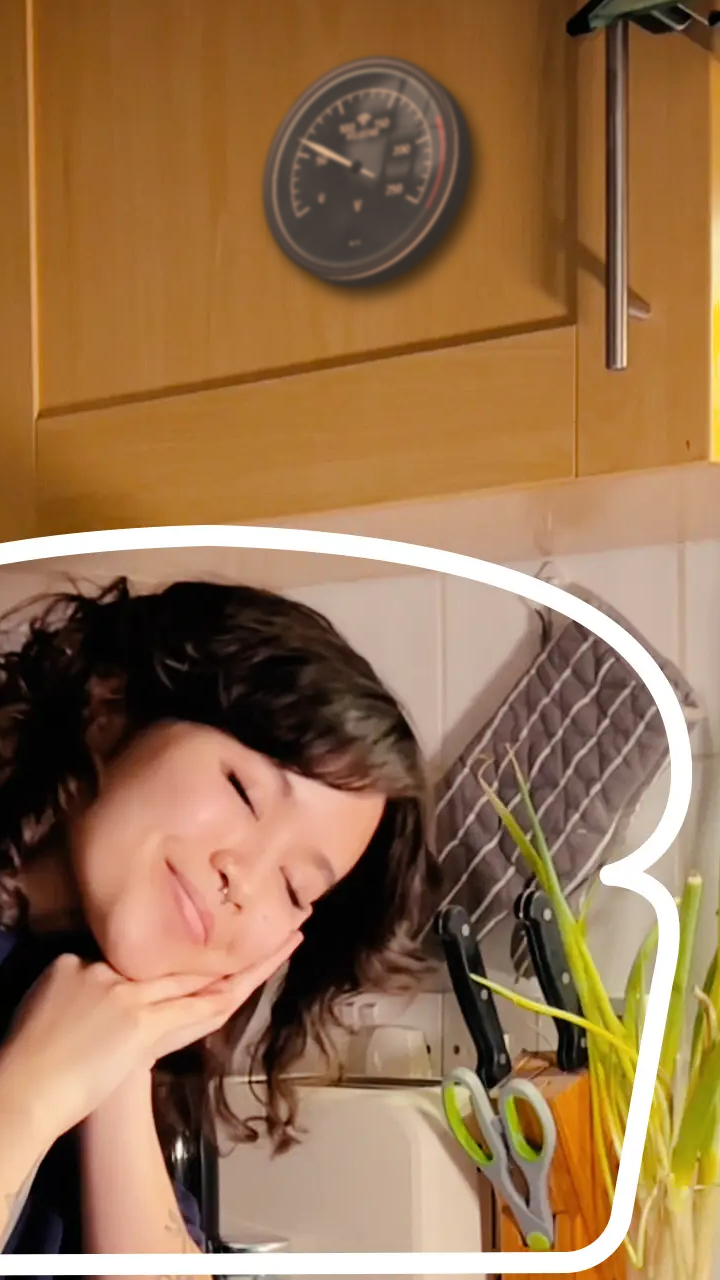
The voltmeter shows {"value": 60, "unit": "V"}
